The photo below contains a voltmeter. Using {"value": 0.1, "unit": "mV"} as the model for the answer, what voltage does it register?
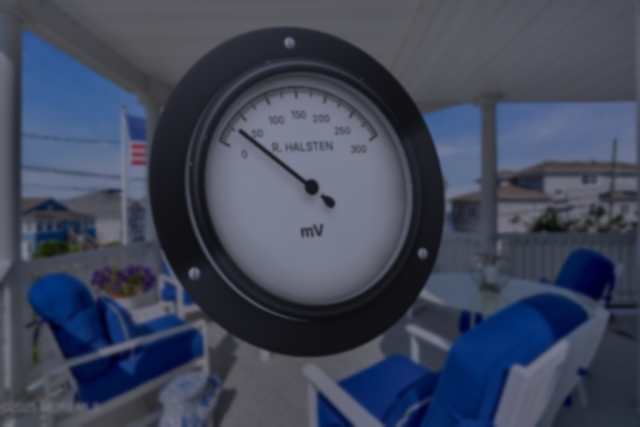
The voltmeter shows {"value": 25, "unit": "mV"}
